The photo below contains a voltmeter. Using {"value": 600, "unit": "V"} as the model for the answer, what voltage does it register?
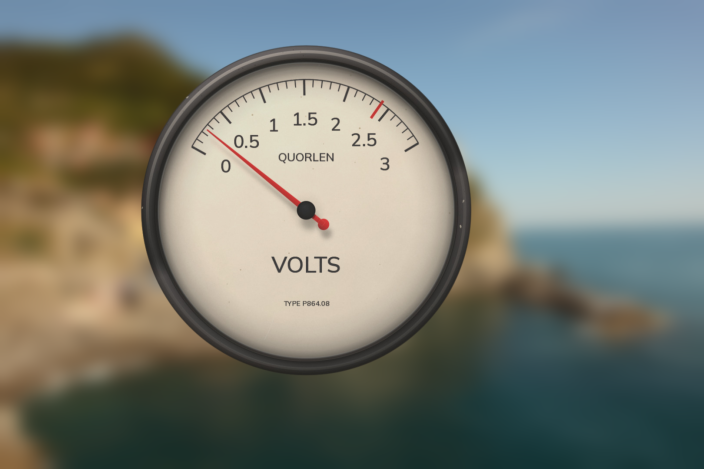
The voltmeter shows {"value": 0.25, "unit": "V"}
